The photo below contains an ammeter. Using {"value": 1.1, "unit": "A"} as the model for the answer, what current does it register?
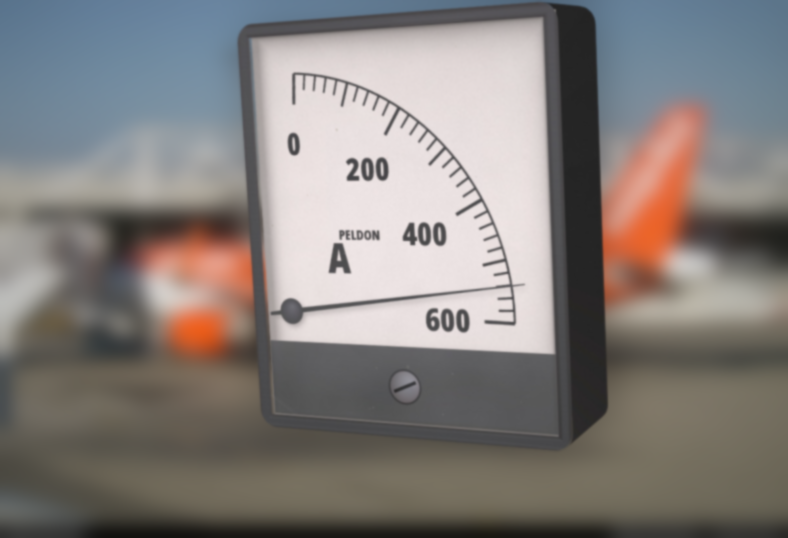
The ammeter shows {"value": 540, "unit": "A"}
